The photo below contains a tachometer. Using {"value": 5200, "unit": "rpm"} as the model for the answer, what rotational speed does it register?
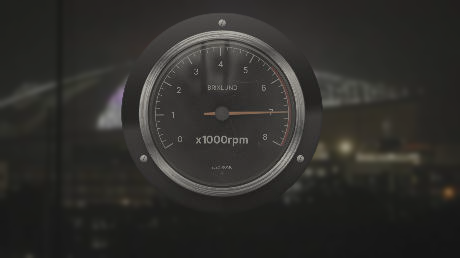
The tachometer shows {"value": 7000, "unit": "rpm"}
